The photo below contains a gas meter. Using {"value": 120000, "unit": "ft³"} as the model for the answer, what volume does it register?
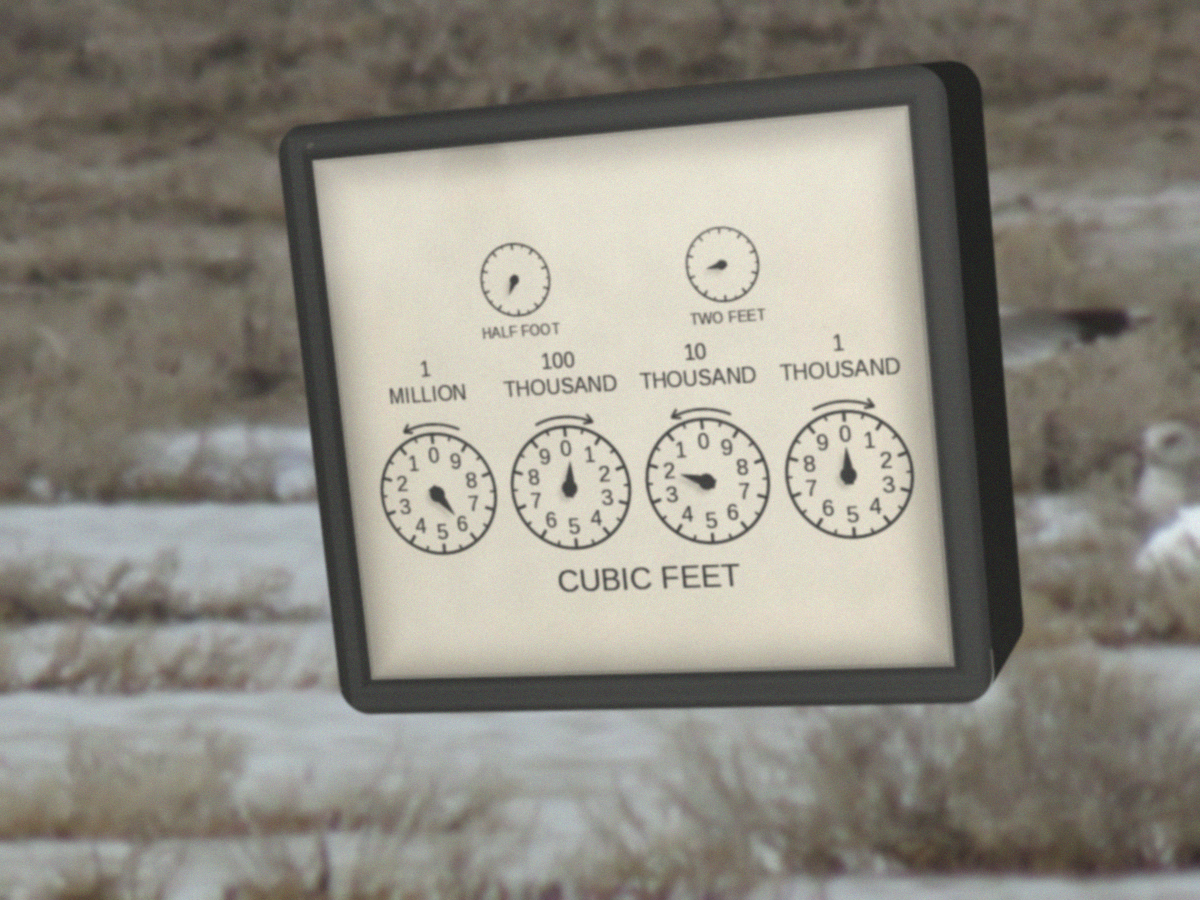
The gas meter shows {"value": 602000, "unit": "ft³"}
